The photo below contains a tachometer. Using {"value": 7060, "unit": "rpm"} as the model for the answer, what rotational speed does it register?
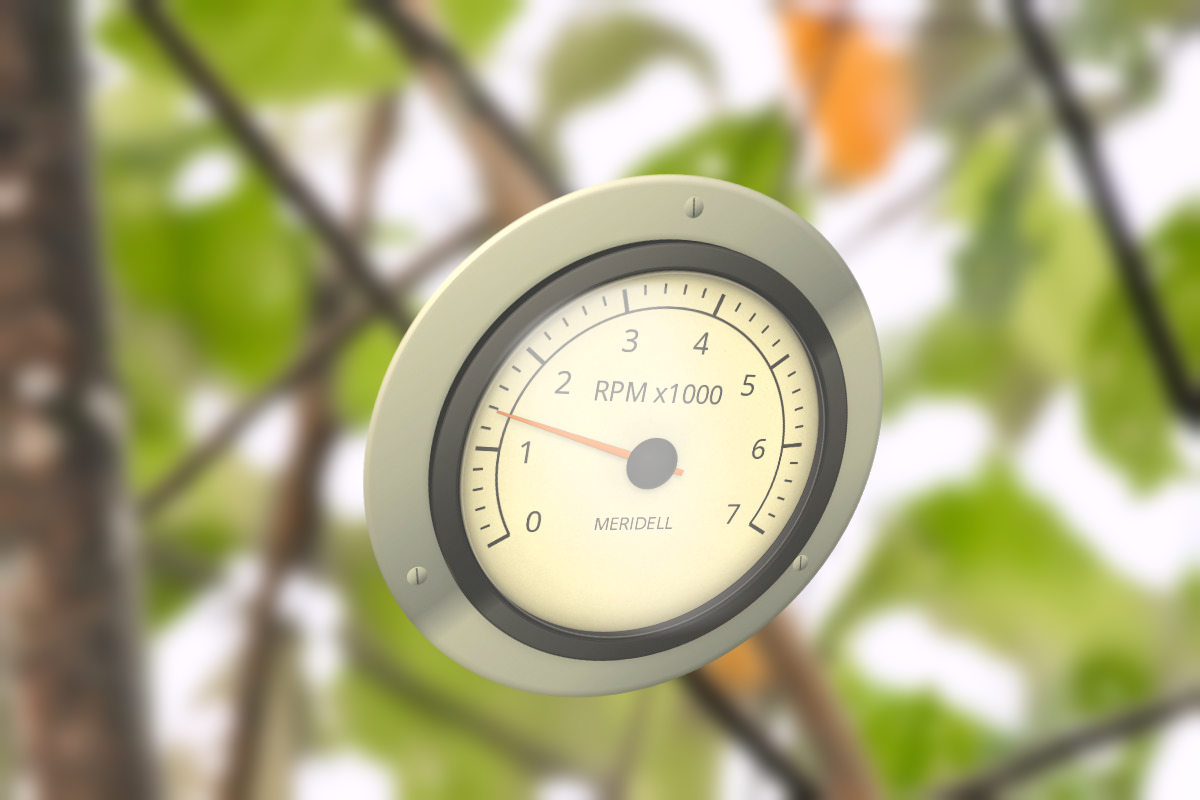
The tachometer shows {"value": 1400, "unit": "rpm"}
